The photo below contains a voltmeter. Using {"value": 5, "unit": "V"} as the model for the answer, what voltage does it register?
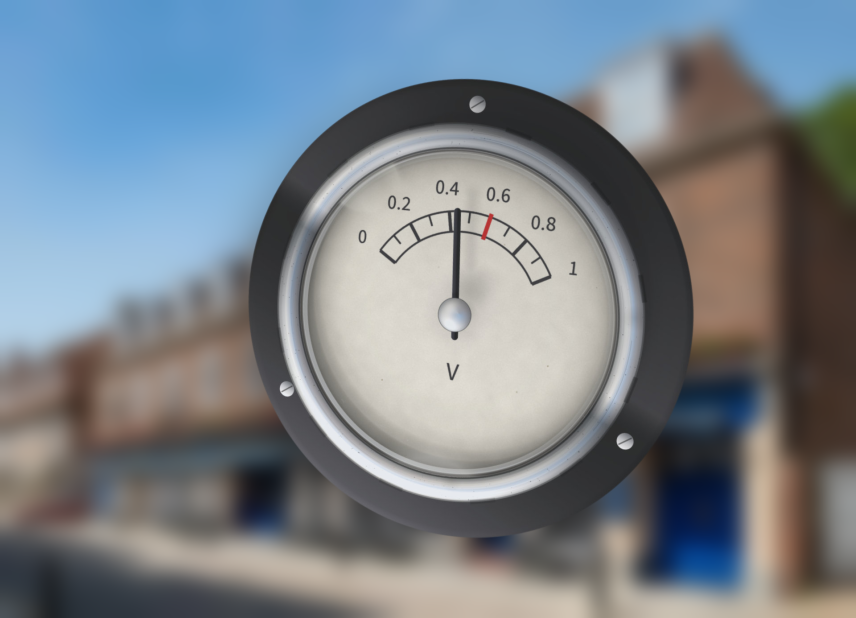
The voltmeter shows {"value": 0.45, "unit": "V"}
